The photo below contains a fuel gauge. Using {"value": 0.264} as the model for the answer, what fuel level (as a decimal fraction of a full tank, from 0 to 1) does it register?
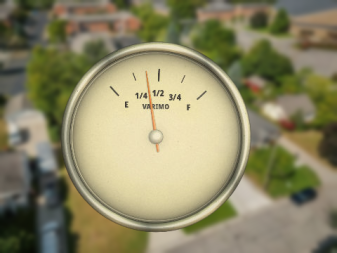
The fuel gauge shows {"value": 0.375}
